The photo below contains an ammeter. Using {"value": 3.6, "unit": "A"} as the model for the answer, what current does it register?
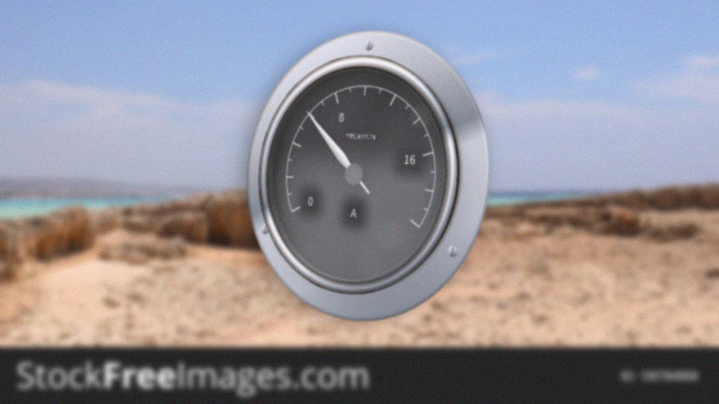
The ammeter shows {"value": 6, "unit": "A"}
